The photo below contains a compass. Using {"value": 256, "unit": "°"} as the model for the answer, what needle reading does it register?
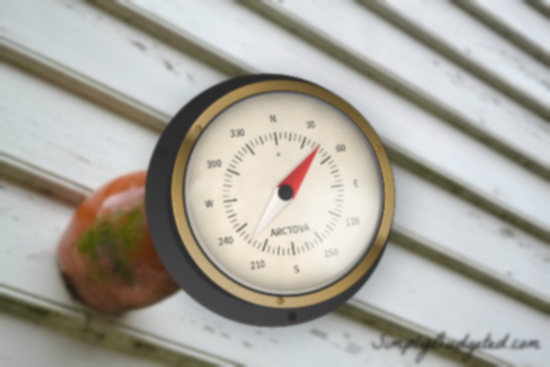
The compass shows {"value": 45, "unit": "°"}
